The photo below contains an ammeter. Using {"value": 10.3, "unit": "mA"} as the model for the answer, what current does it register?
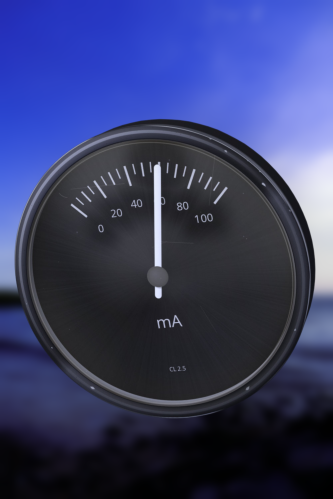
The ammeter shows {"value": 60, "unit": "mA"}
